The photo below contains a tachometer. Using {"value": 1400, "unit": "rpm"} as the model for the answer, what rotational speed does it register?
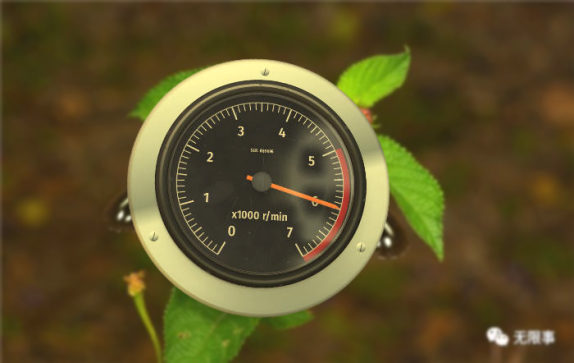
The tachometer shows {"value": 6000, "unit": "rpm"}
